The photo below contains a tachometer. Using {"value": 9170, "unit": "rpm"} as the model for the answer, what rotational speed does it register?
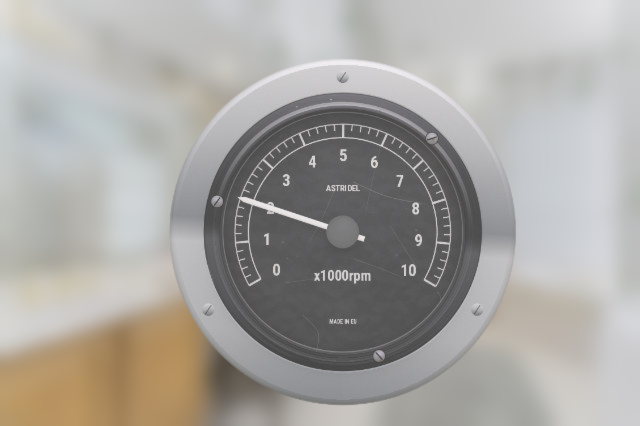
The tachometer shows {"value": 2000, "unit": "rpm"}
